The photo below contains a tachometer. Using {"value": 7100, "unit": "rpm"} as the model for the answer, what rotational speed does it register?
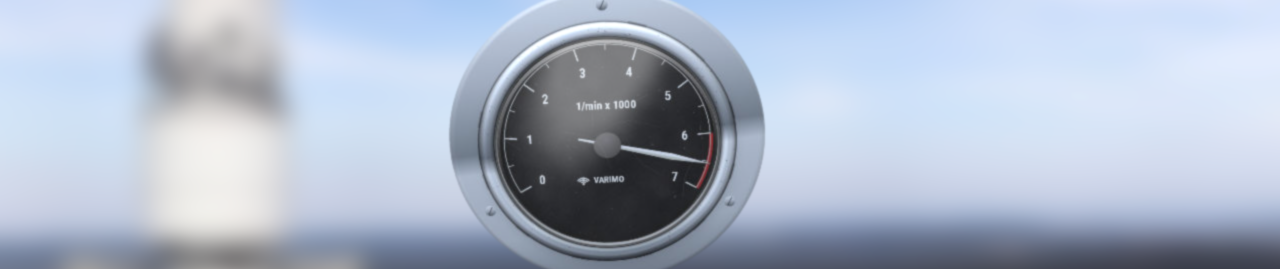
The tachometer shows {"value": 6500, "unit": "rpm"}
